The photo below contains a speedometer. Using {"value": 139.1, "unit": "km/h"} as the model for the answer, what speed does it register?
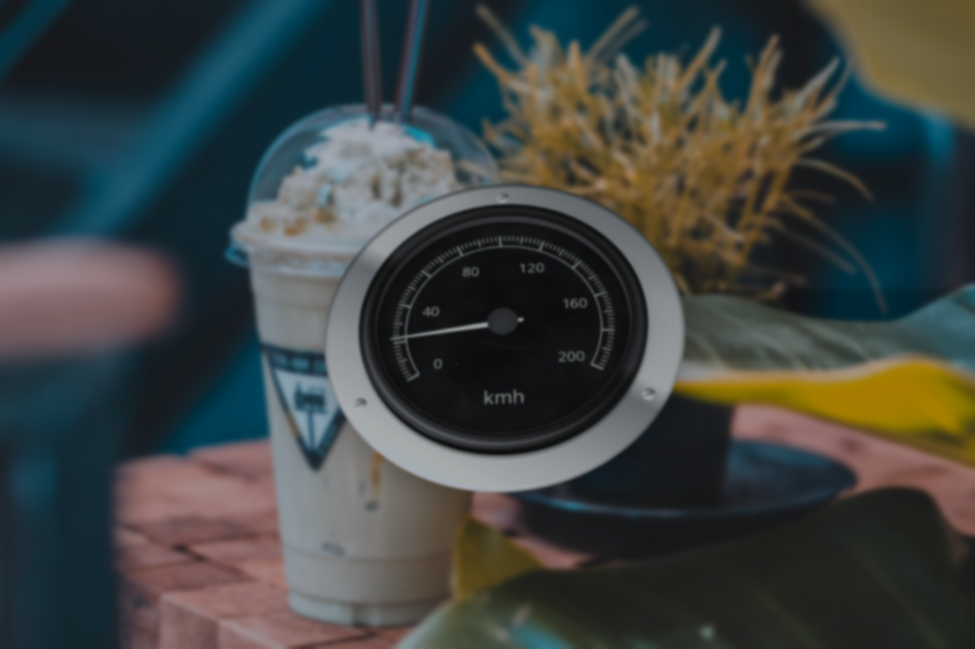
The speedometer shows {"value": 20, "unit": "km/h"}
